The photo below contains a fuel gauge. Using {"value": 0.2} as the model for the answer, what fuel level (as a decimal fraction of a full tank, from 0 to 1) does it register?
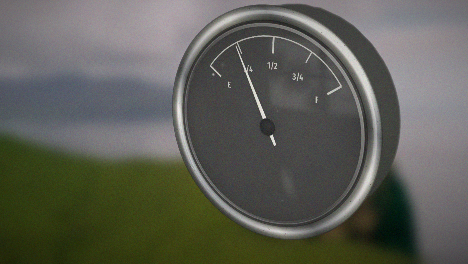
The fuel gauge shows {"value": 0.25}
